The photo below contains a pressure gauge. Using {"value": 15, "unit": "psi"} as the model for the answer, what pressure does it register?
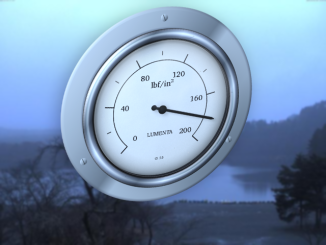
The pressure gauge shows {"value": 180, "unit": "psi"}
